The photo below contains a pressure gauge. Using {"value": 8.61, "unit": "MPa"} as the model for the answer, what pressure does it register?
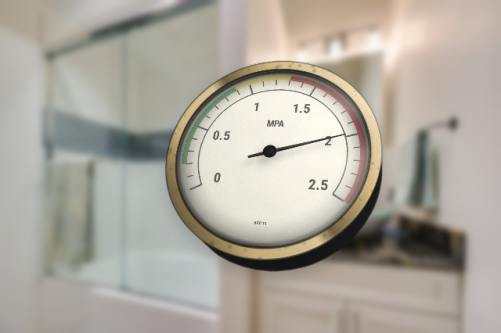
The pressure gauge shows {"value": 2, "unit": "MPa"}
